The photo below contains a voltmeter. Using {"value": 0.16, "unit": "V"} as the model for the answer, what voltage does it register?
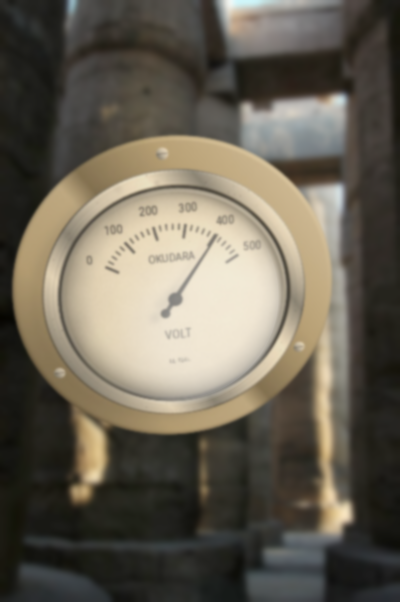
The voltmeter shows {"value": 400, "unit": "V"}
